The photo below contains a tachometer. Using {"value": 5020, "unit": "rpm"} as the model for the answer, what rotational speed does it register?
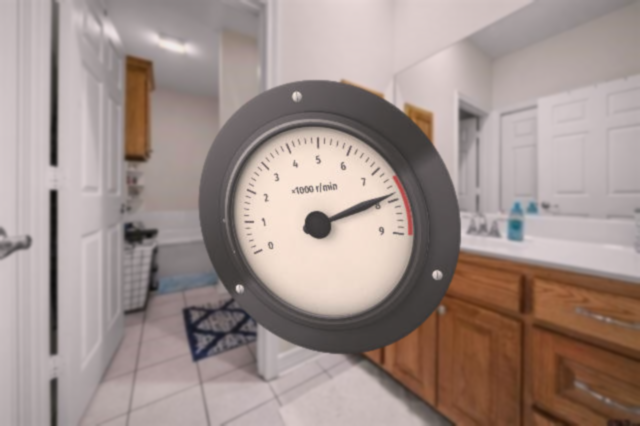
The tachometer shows {"value": 7800, "unit": "rpm"}
